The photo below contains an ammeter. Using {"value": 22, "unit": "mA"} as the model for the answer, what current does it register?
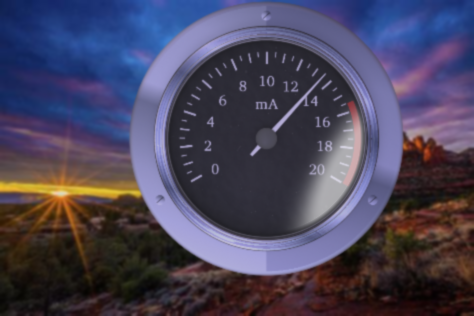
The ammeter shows {"value": 13.5, "unit": "mA"}
